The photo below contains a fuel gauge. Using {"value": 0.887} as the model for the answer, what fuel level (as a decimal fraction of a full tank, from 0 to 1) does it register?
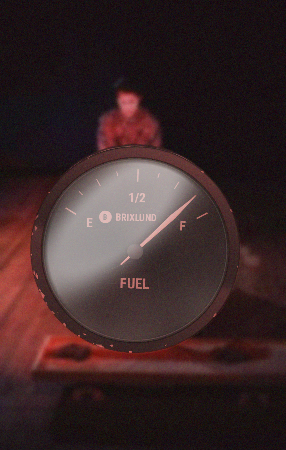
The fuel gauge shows {"value": 0.875}
